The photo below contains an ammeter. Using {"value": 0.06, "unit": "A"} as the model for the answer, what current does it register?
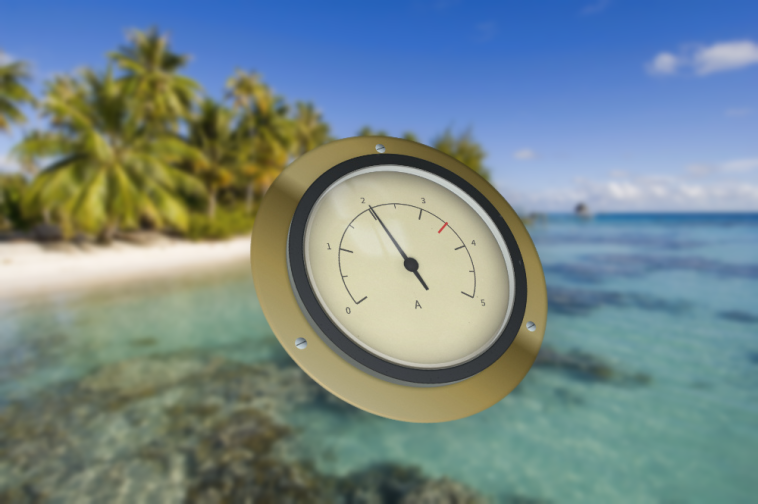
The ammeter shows {"value": 2, "unit": "A"}
